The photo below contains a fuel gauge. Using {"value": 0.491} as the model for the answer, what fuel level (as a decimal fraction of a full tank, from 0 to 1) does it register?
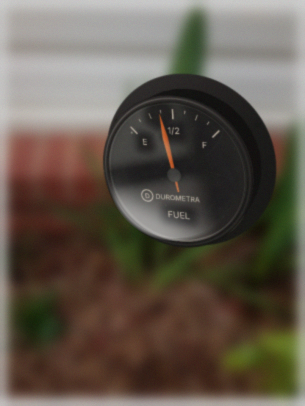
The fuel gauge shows {"value": 0.375}
